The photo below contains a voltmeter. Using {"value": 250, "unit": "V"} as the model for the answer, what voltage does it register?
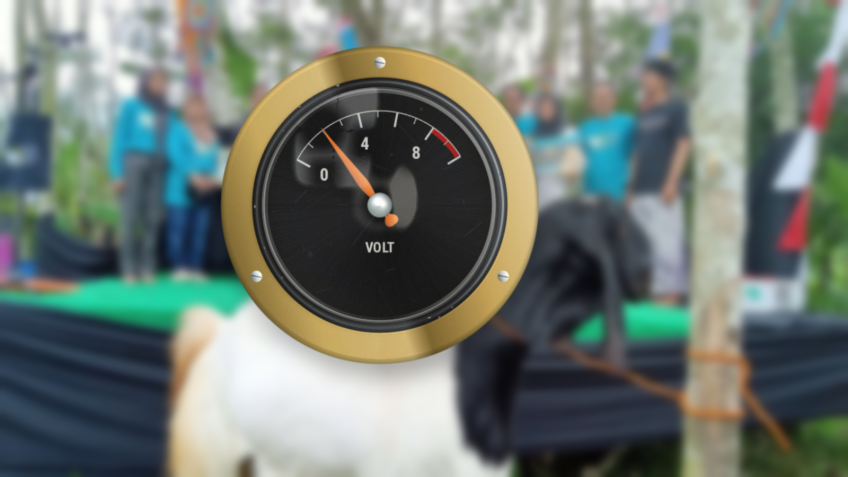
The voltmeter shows {"value": 2, "unit": "V"}
